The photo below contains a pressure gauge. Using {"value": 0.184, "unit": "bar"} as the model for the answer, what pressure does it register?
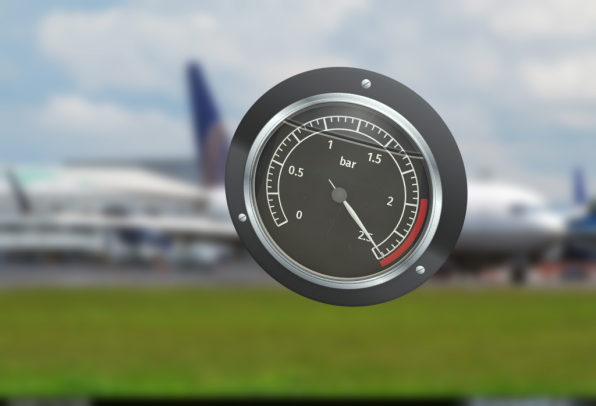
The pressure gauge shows {"value": 2.45, "unit": "bar"}
